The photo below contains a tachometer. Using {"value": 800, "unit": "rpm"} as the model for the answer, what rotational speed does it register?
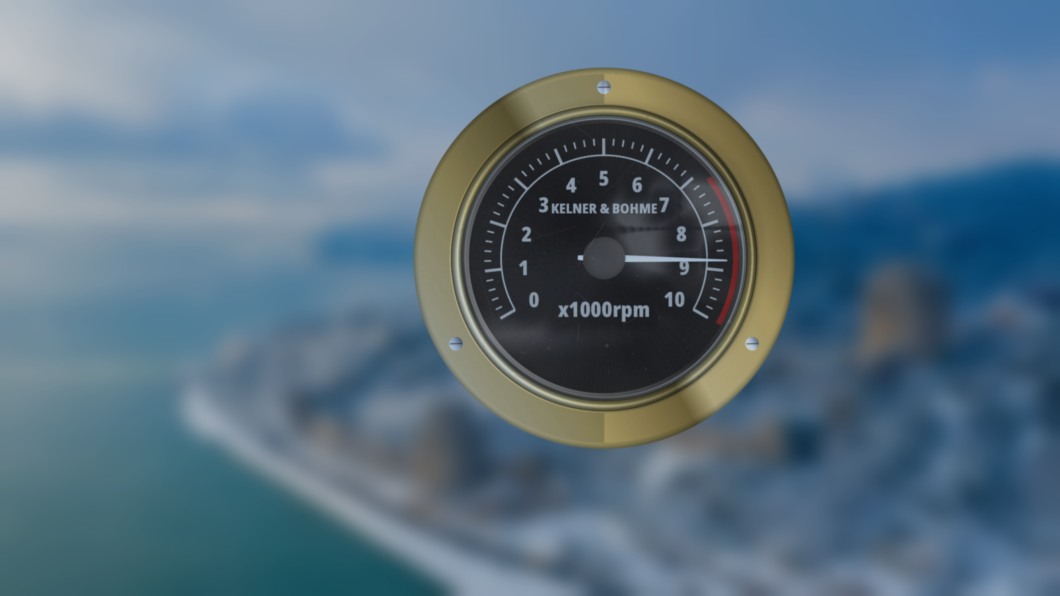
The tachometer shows {"value": 8800, "unit": "rpm"}
